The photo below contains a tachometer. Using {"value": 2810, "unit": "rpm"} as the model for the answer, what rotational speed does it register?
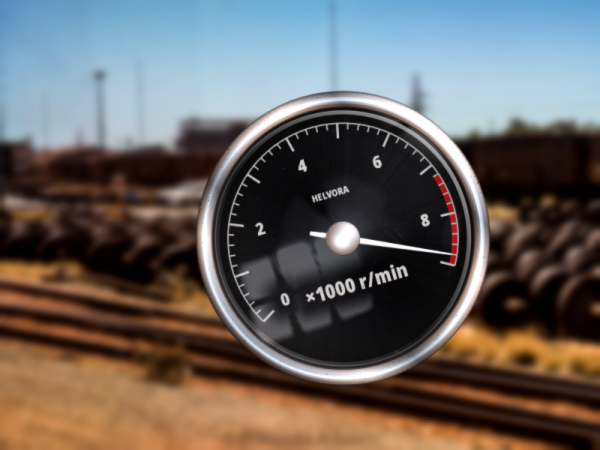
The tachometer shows {"value": 8800, "unit": "rpm"}
